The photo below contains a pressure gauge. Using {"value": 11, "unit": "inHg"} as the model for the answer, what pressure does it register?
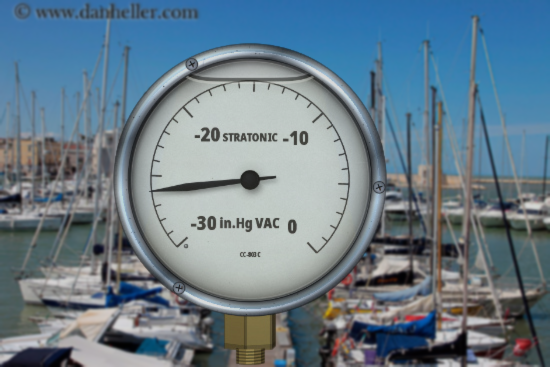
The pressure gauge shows {"value": -26, "unit": "inHg"}
